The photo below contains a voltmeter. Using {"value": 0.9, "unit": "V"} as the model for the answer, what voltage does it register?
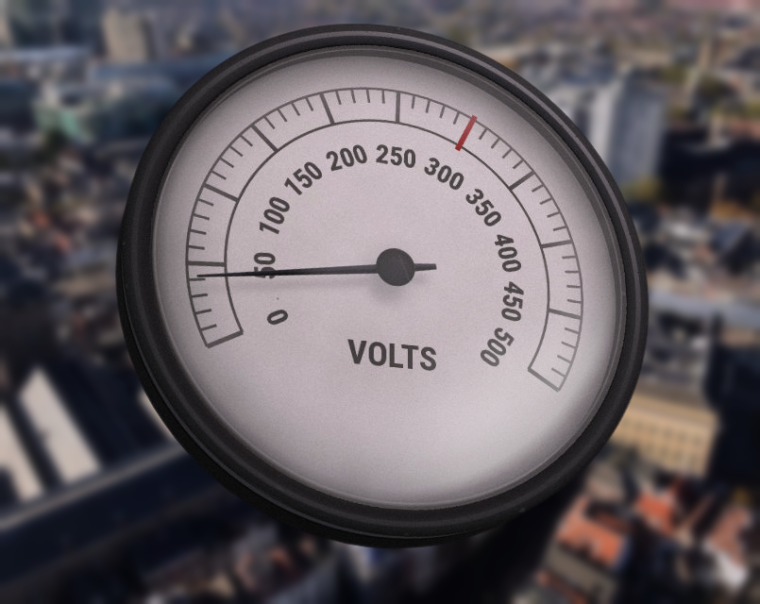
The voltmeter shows {"value": 40, "unit": "V"}
